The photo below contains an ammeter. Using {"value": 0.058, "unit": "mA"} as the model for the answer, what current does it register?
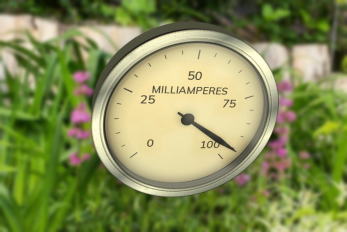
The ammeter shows {"value": 95, "unit": "mA"}
